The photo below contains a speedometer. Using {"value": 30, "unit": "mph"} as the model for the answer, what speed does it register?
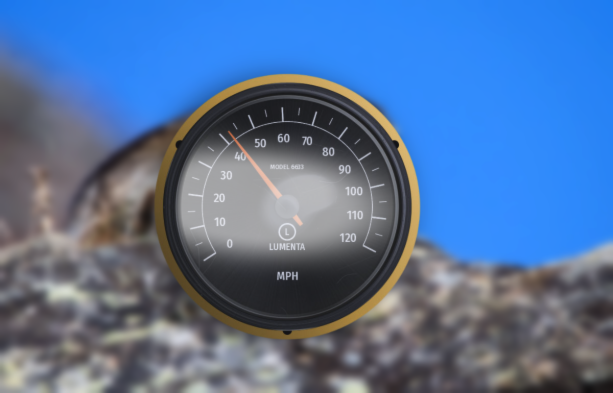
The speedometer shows {"value": 42.5, "unit": "mph"}
